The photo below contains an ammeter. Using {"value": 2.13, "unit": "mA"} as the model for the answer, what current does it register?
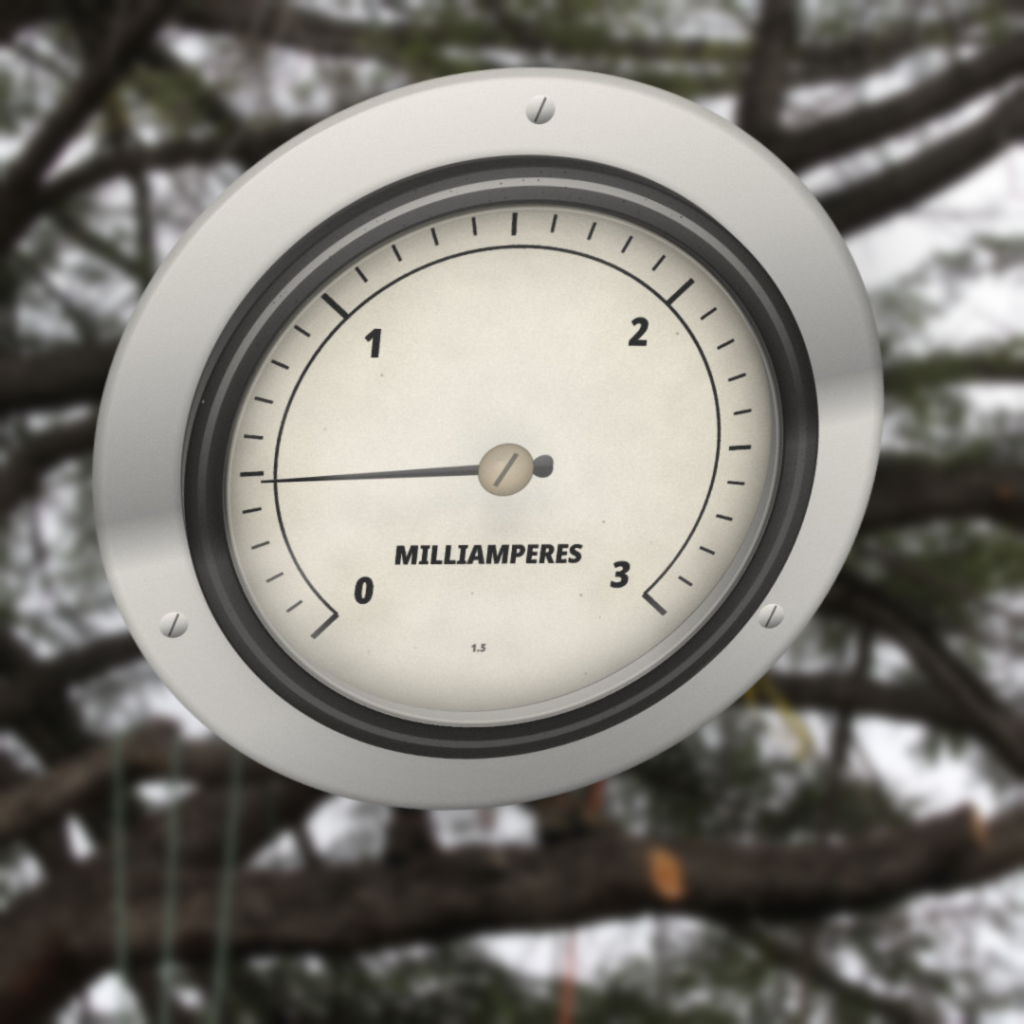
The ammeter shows {"value": 0.5, "unit": "mA"}
